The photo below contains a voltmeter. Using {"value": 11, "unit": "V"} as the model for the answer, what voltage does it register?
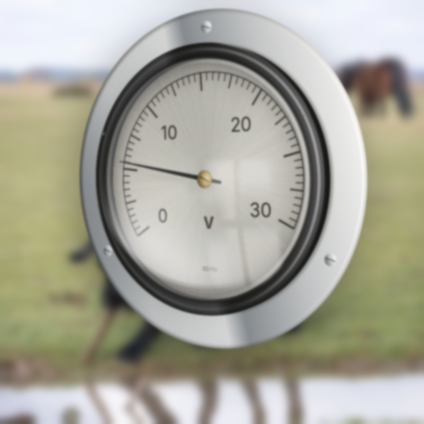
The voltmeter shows {"value": 5.5, "unit": "V"}
